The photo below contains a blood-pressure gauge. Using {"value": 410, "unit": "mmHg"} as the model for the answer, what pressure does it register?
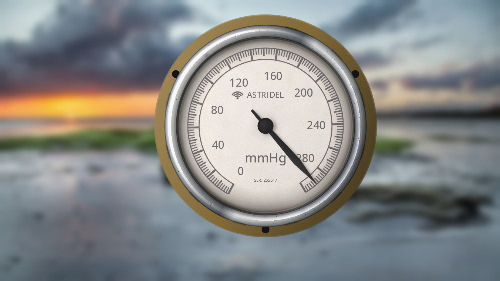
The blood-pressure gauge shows {"value": 290, "unit": "mmHg"}
